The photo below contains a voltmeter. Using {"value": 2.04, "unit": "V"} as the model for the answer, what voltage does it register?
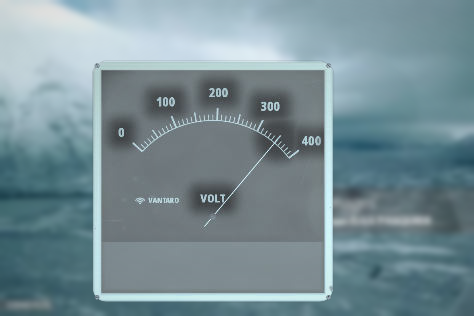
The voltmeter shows {"value": 350, "unit": "V"}
